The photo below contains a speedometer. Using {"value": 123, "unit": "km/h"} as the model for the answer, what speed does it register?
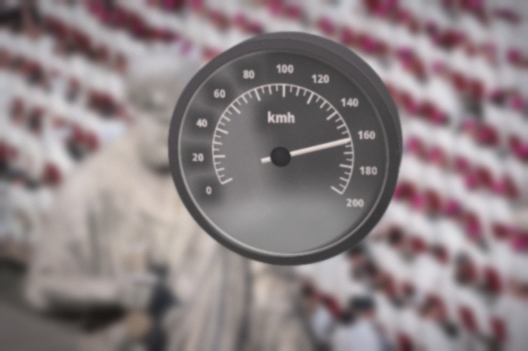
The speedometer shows {"value": 160, "unit": "km/h"}
